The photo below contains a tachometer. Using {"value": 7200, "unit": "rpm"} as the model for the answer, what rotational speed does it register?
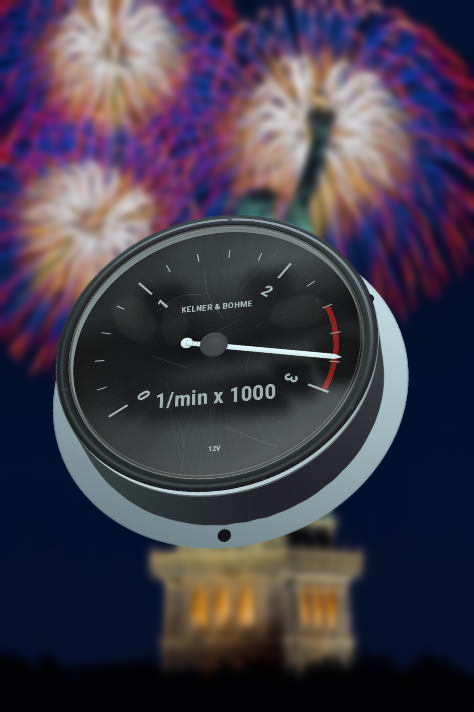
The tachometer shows {"value": 2800, "unit": "rpm"}
